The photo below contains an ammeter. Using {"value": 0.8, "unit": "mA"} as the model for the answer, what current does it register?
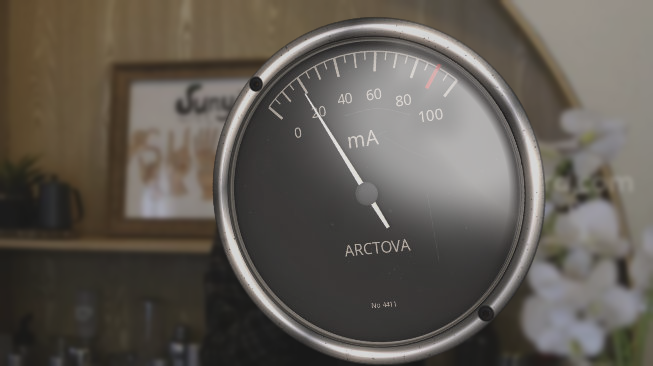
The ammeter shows {"value": 20, "unit": "mA"}
